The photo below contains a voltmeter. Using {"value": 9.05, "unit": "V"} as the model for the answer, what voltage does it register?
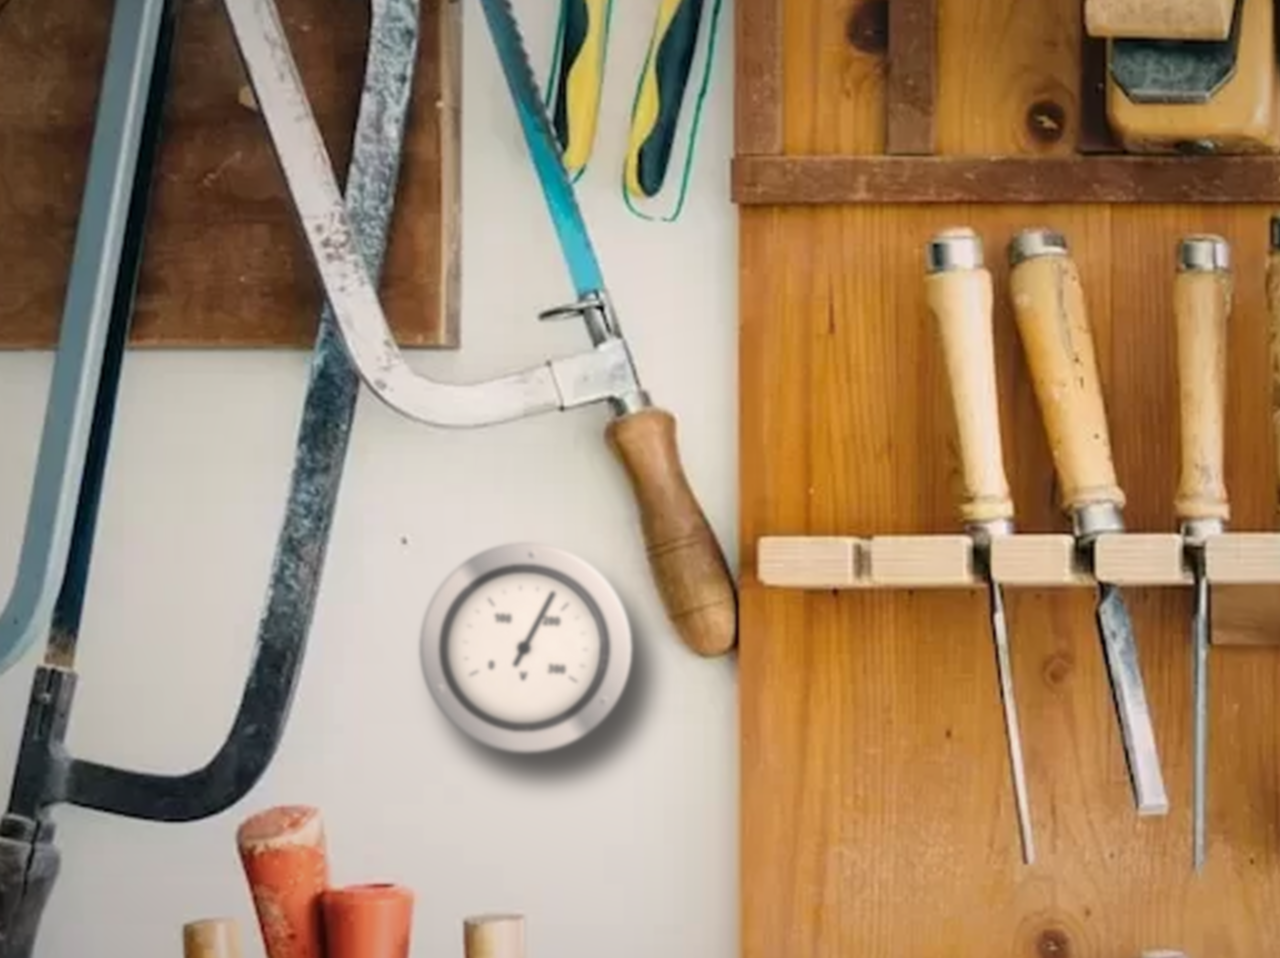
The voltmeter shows {"value": 180, "unit": "V"}
